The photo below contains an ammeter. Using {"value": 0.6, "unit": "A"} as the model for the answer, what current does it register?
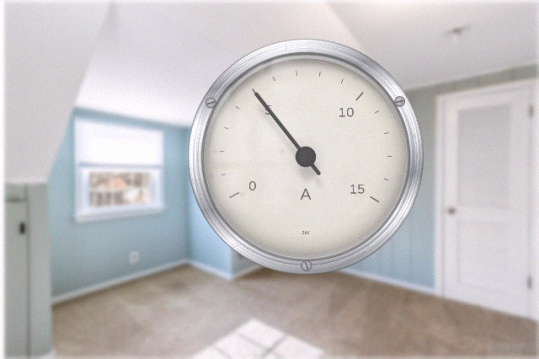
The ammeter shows {"value": 5, "unit": "A"}
